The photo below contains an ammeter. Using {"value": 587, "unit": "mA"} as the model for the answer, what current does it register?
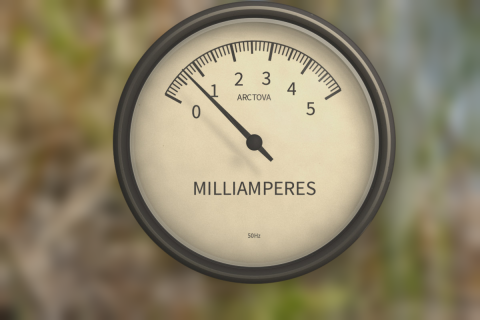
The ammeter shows {"value": 0.7, "unit": "mA"}
